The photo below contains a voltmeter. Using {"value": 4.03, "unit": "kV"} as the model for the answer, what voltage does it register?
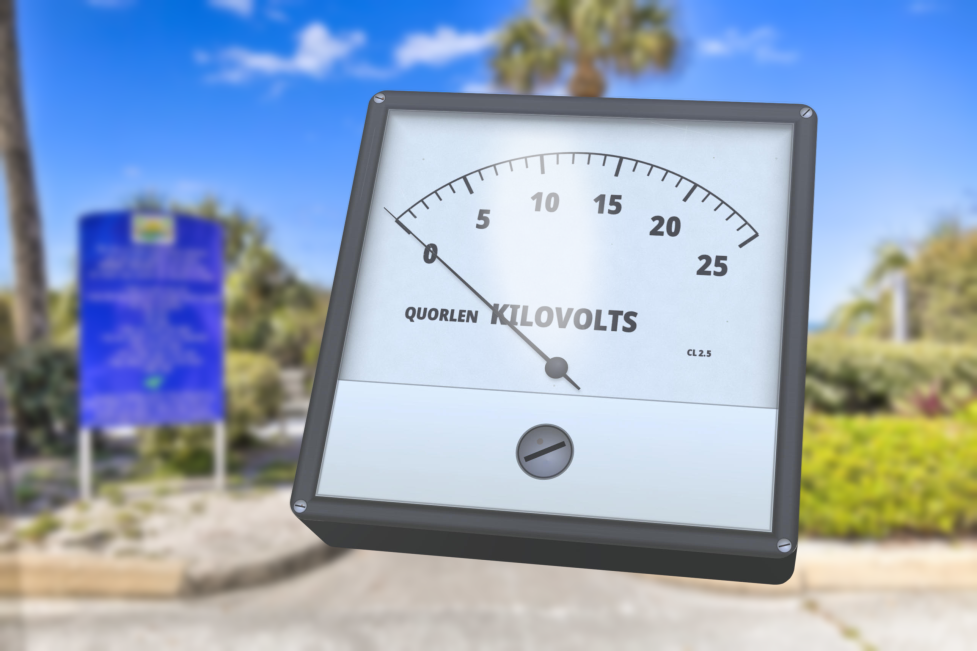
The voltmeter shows {"value": 0, "unit": "kV"}
